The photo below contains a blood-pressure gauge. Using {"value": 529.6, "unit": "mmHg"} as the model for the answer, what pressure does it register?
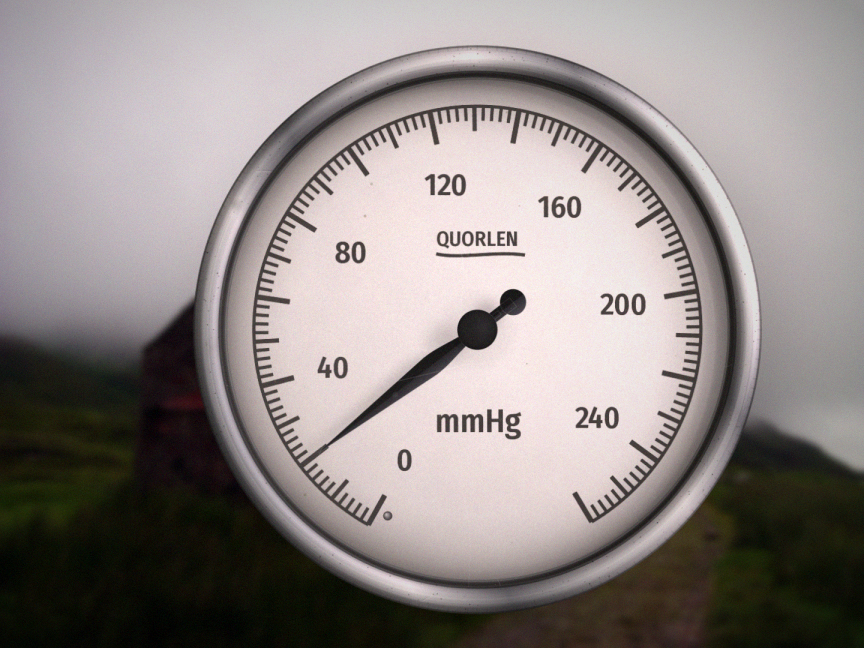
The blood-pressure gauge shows {"value": 20, "unit": "mmHg"}
